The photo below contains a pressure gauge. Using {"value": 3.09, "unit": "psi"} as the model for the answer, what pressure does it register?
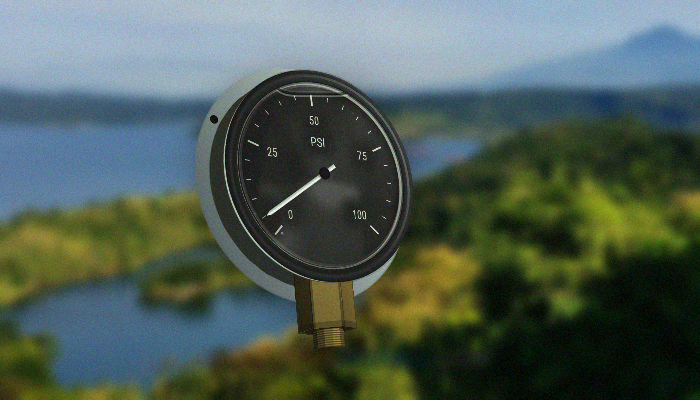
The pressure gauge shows {"value": 5, "unit": "psi"}
